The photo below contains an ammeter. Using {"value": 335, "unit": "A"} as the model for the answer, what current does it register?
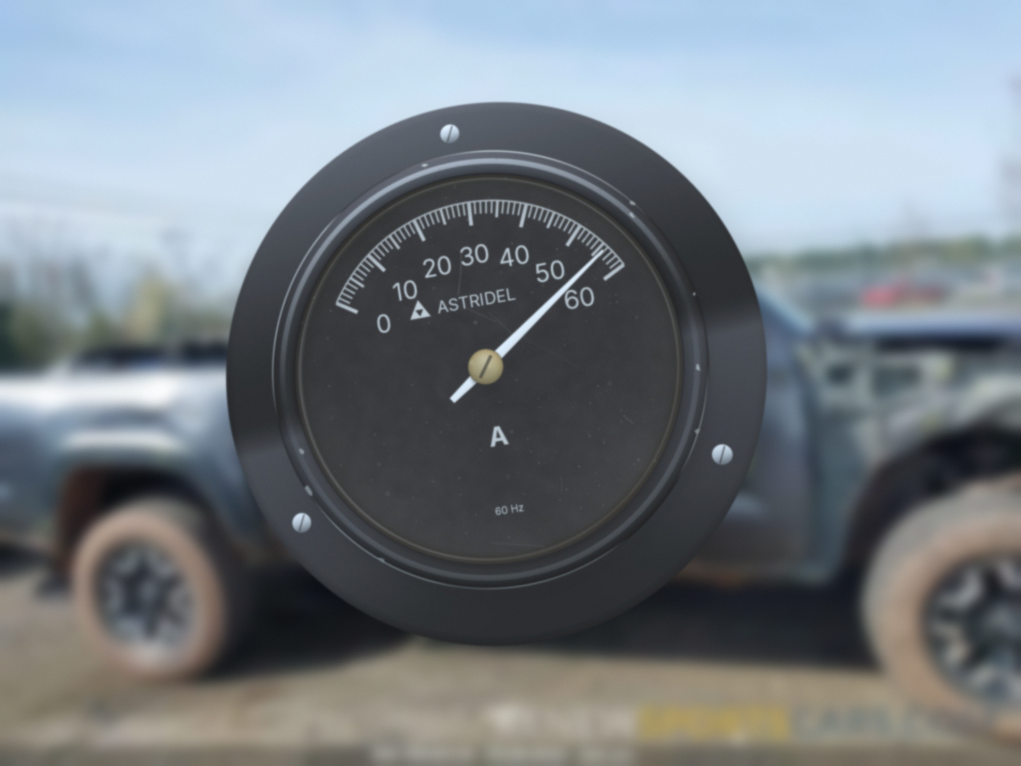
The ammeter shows {"value": 56, "unit": "A"}
